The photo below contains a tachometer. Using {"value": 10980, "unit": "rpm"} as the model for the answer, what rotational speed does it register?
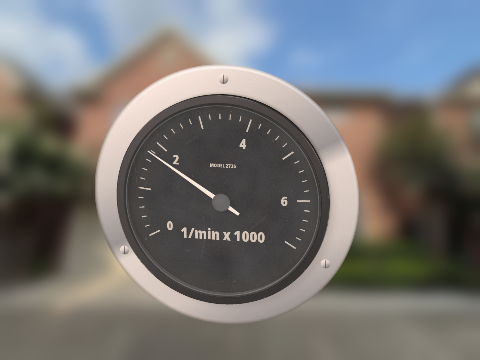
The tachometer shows {"value": 1800, "unit": "rpm"}
